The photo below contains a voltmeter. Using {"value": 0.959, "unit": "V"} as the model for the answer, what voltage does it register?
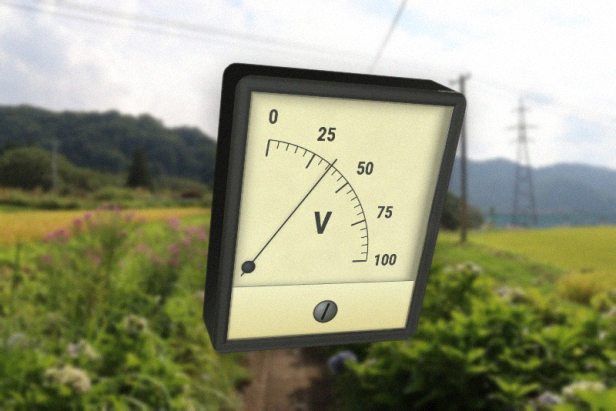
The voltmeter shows {"value": 35, "unit": "V"}
